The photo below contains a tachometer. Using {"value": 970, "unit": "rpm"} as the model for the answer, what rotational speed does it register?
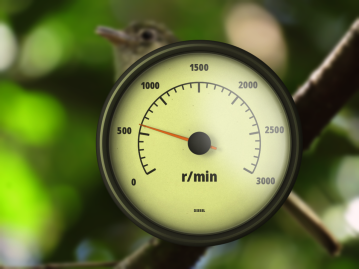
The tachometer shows {"value": 600, "unit": "rpm"}
